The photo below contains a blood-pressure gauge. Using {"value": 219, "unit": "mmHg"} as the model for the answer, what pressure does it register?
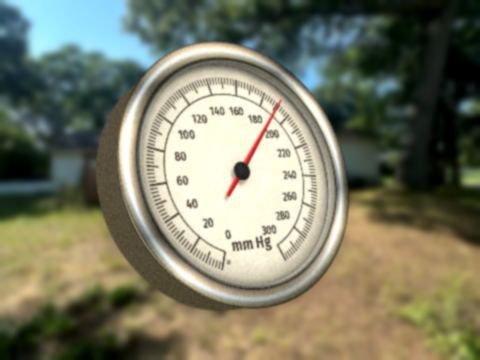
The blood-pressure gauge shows {"value": 190, "unit": "mmHg"}
